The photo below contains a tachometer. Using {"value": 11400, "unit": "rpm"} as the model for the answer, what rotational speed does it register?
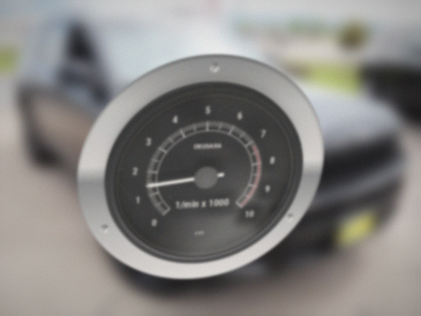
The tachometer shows {"value": 1500, "unit": "rpm"}
